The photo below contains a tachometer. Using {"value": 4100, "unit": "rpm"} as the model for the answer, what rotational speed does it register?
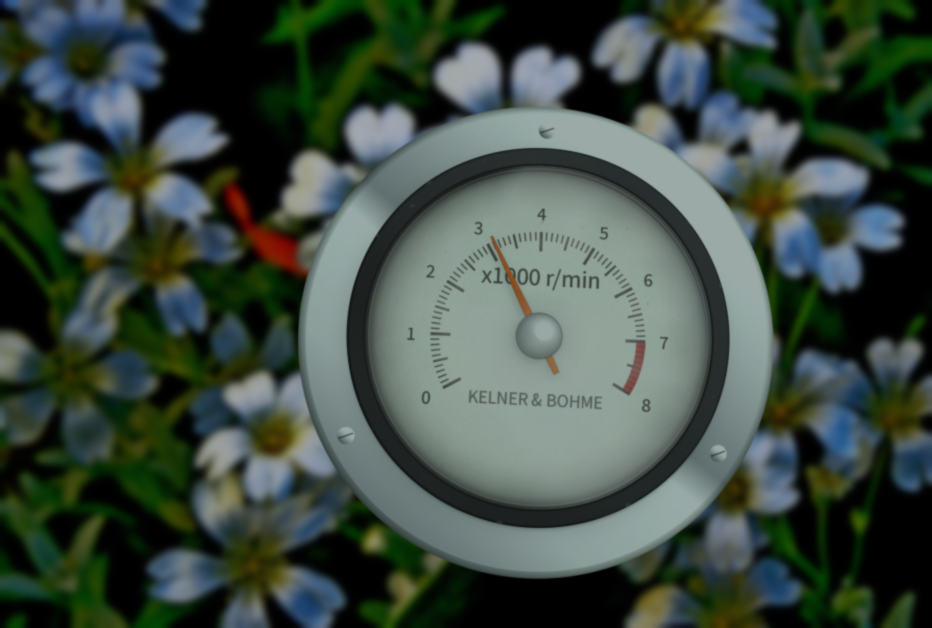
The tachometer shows {"value": 3100, "unit": "rpm"}
